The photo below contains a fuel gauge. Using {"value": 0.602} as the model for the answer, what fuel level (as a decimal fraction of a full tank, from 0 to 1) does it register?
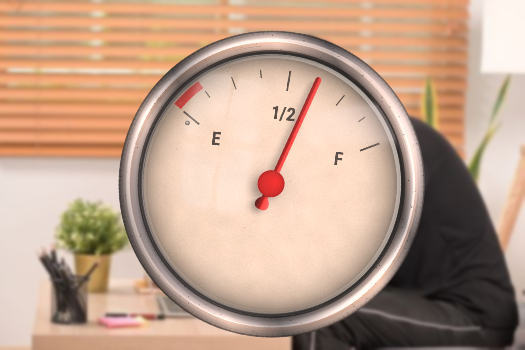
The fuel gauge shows {"value": 0.625}
